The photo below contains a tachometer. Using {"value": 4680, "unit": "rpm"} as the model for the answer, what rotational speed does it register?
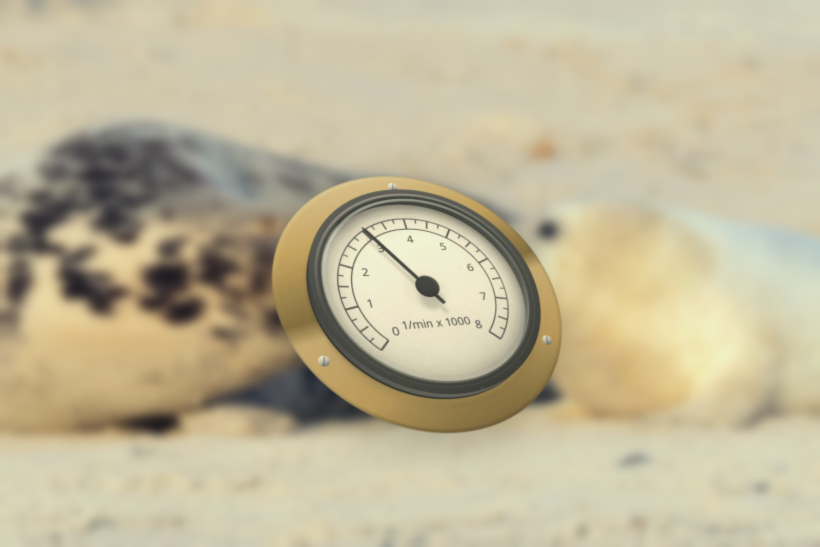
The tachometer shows {"value": 3000, "unit": "rpm"}
